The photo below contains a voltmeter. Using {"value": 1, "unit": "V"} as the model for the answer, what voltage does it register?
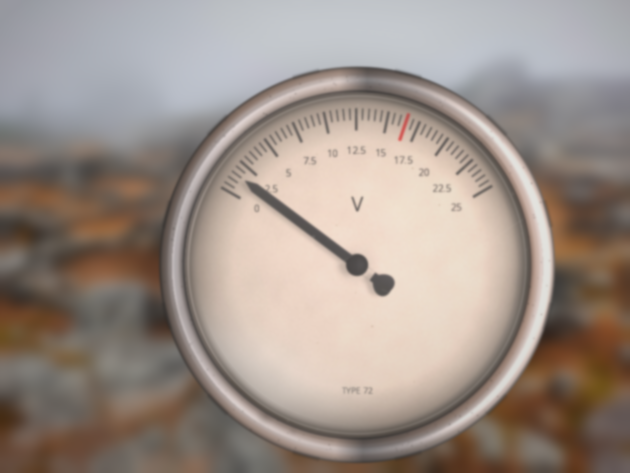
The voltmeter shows {"value": 1.5, "unit": "V"}
